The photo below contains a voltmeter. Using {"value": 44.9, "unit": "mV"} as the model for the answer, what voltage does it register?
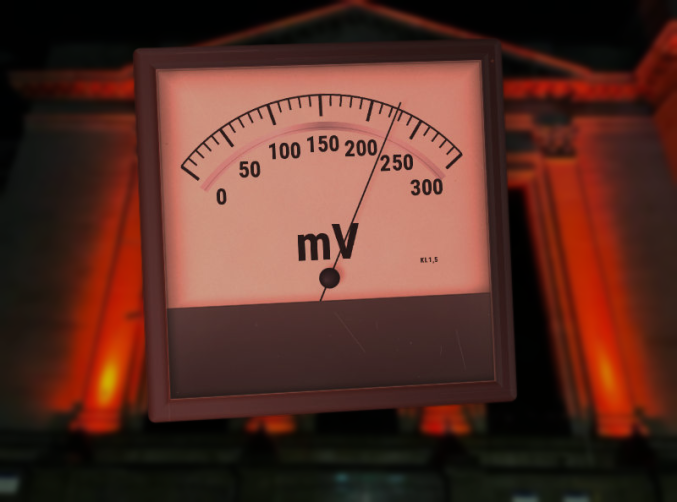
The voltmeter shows {"value": 225, "unit": "mV"}
